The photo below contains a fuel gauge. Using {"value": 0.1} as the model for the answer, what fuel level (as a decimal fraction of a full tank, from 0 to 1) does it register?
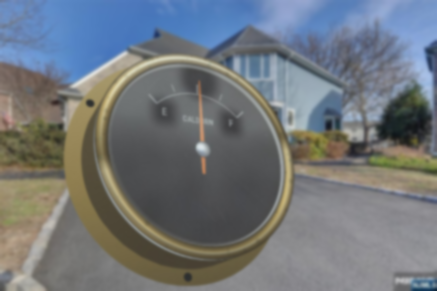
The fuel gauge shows {"value": 0.5}
